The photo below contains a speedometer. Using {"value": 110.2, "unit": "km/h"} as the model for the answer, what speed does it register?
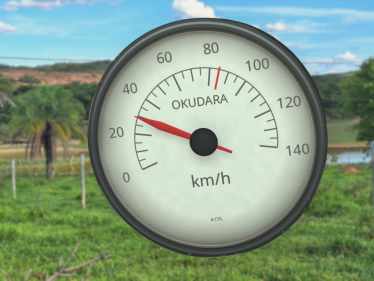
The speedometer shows {"value": 30, "unit": "km/h"}
